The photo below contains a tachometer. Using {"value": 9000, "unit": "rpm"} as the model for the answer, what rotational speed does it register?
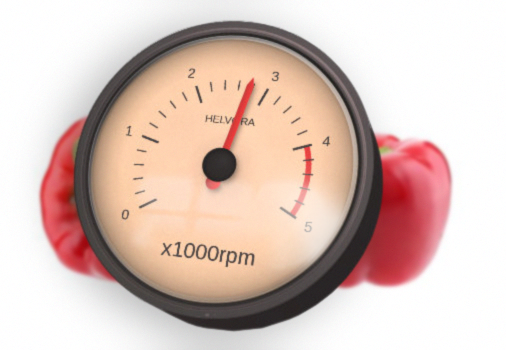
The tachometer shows {"value": 2800, "unit": "rpm"}
